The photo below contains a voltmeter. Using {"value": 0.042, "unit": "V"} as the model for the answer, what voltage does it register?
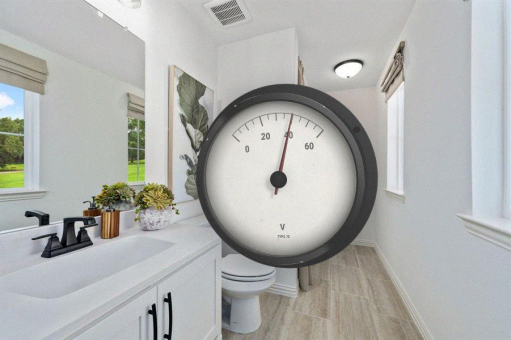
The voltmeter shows {"value": 40, "unit": "V"}
